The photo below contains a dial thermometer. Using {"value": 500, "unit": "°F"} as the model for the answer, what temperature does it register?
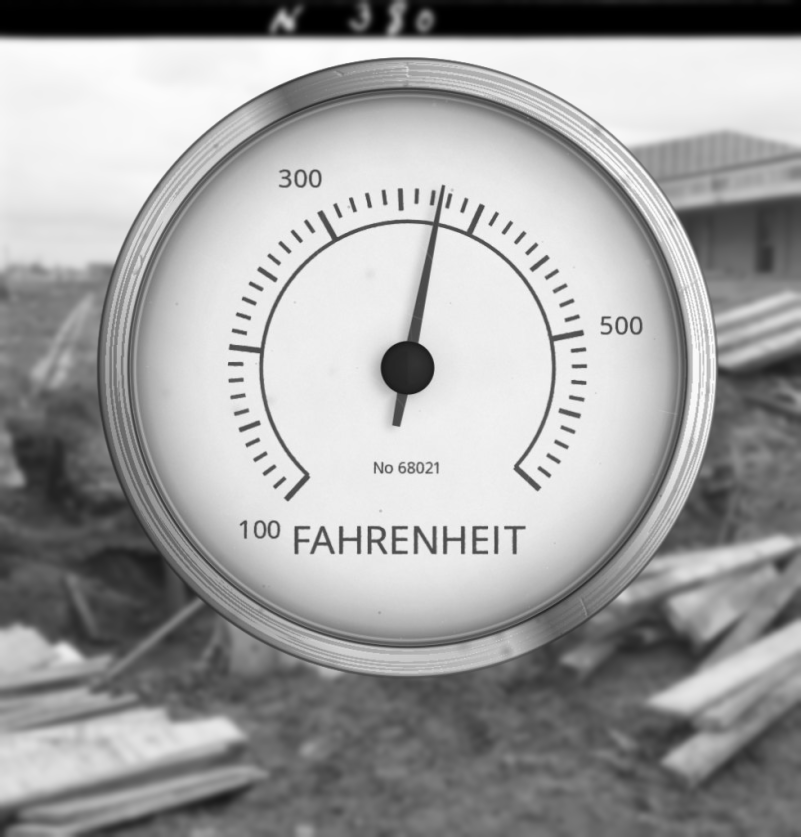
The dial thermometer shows {"value": 375, "unit": "°F"}
